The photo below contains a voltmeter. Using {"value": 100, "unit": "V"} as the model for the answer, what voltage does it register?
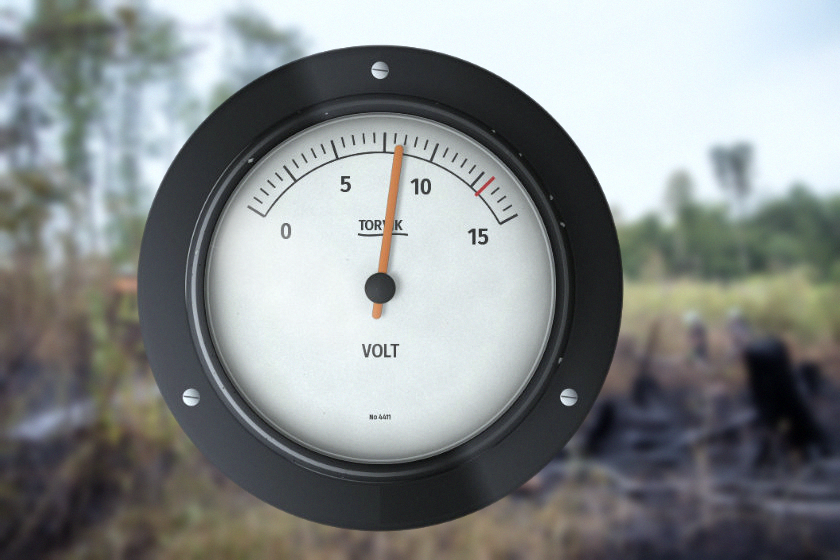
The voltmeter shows {"value": 8.25, "unit": "V"}
